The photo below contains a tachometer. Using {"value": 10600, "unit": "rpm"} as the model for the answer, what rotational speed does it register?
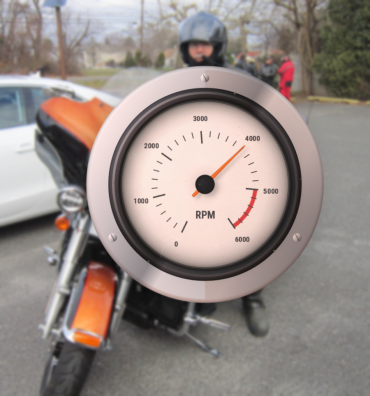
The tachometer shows {"value": 4000, "unit": "rpm"}
